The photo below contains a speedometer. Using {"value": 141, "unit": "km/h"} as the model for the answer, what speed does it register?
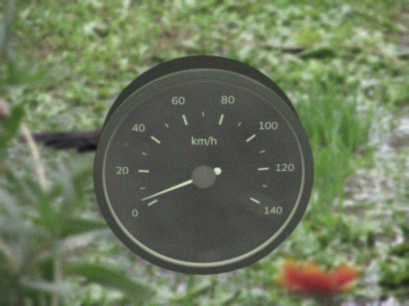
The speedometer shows {"value": 5, "unit": "km/h"}
